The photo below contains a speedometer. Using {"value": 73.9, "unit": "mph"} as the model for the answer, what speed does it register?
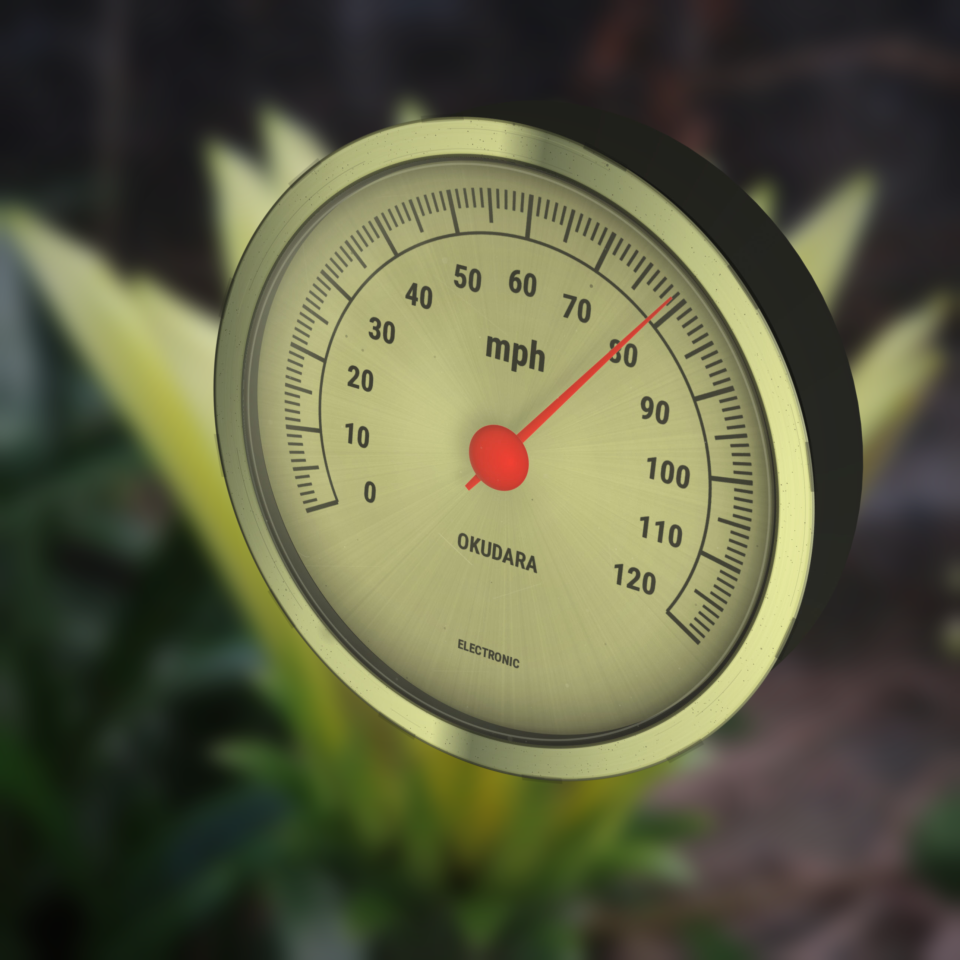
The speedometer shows {"value": 79, "unit": "mph"}
